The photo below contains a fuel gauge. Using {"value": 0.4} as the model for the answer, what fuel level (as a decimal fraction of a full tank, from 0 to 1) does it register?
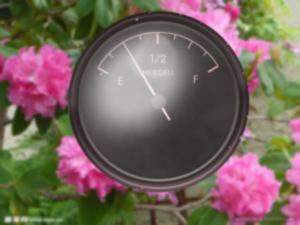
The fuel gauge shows {"value": 0.25}
